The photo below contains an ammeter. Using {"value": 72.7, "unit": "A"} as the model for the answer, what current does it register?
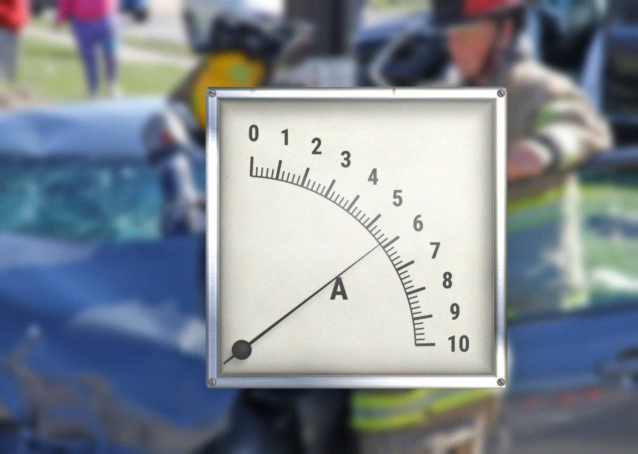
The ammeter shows {"value": 5.8, "unit": "A"}
